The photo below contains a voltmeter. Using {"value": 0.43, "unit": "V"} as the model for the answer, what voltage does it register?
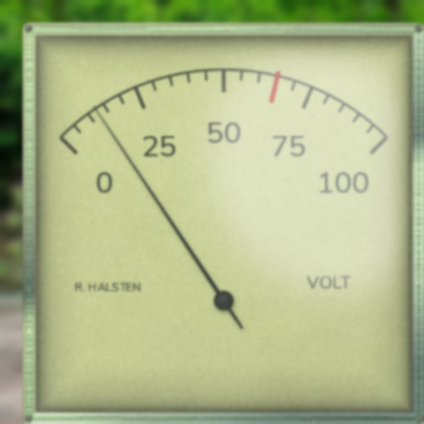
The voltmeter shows {"value": 12.5, "unit": "V"}
